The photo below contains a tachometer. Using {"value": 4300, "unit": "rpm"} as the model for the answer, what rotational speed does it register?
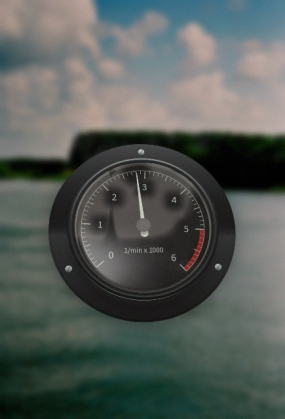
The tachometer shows {"value": 2800, "unit": "rpm"}
